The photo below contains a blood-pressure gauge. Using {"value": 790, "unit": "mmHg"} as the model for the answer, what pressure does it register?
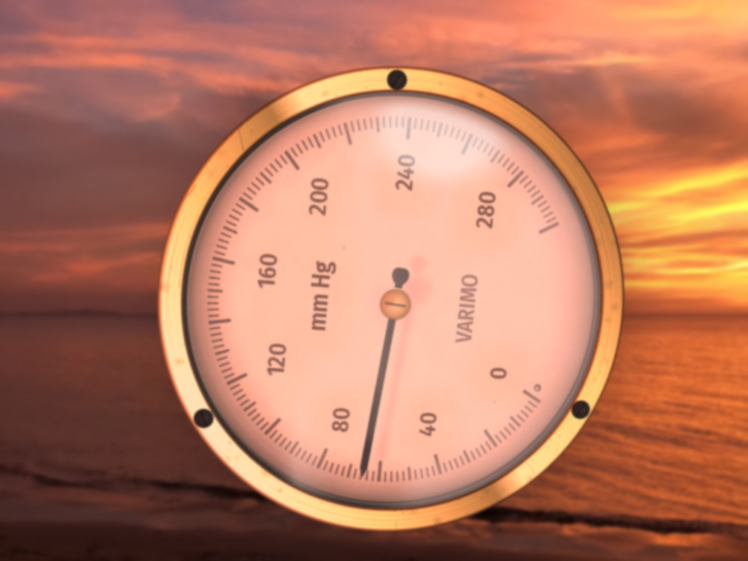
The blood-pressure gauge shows {"value": 66, "unit": "mmHg"}
